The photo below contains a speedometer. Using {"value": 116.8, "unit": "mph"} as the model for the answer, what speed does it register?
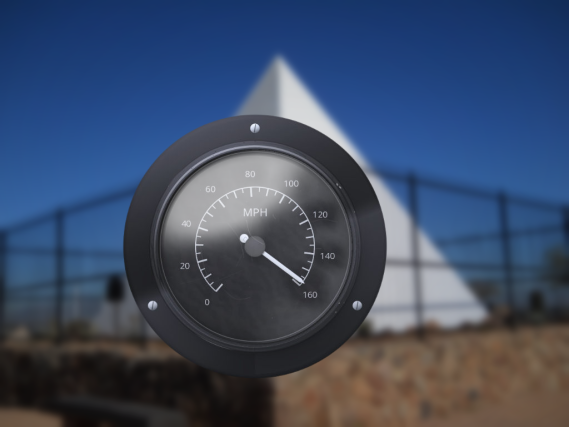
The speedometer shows {"value": 157.5, "unit": "mph"}
